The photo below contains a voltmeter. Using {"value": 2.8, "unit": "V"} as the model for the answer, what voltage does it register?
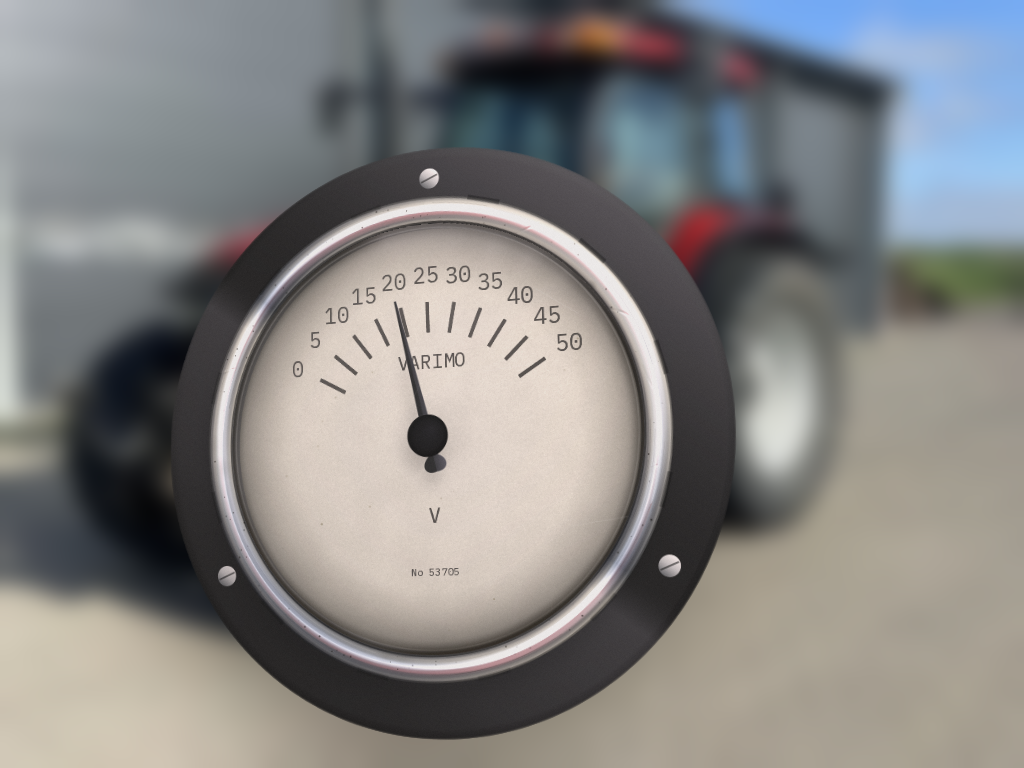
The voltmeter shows {"value": 20, "unit": "V"}
